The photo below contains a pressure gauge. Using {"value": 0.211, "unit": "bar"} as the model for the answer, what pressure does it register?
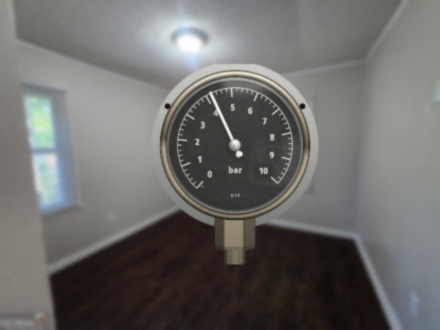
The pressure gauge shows {"value": 4.2, "unit": "bar"}
